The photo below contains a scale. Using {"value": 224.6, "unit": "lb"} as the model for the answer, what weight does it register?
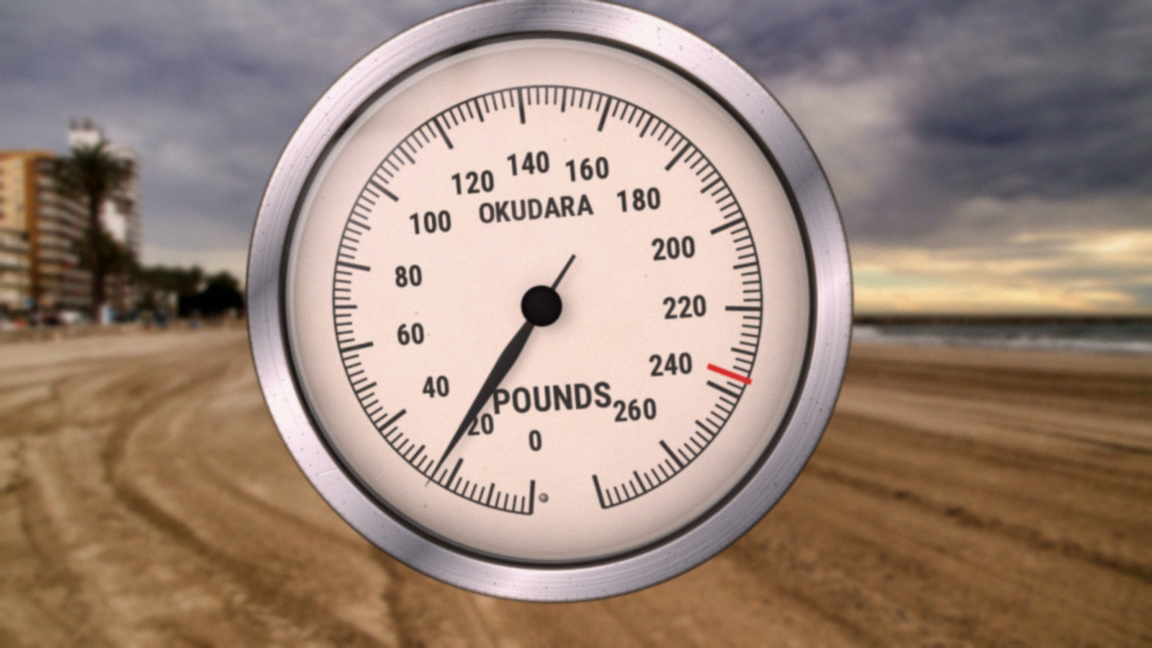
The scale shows {"value": 24, "unit": "lb"}
